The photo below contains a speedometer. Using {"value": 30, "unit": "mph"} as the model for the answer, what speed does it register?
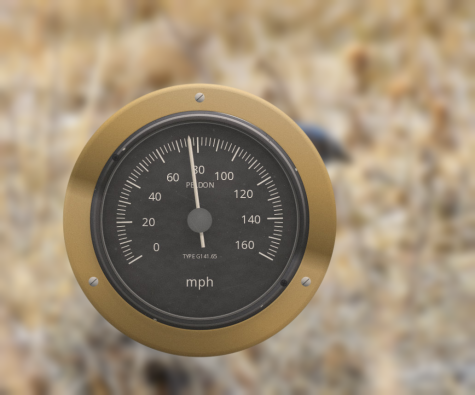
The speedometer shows {"value": 76, "unit": "mph"}
